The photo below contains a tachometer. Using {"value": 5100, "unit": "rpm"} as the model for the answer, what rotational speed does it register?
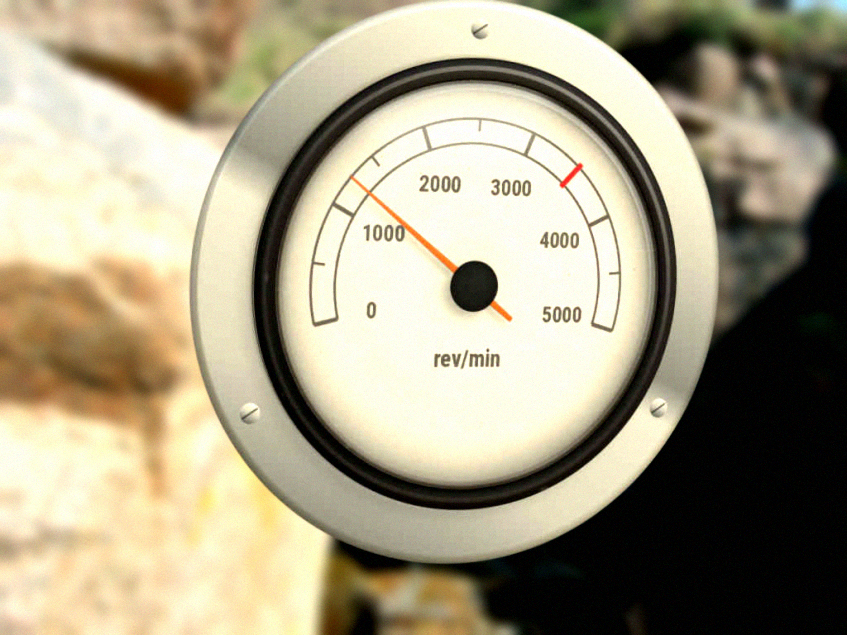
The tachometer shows {"value": 1250, "unit": "rpm"}
